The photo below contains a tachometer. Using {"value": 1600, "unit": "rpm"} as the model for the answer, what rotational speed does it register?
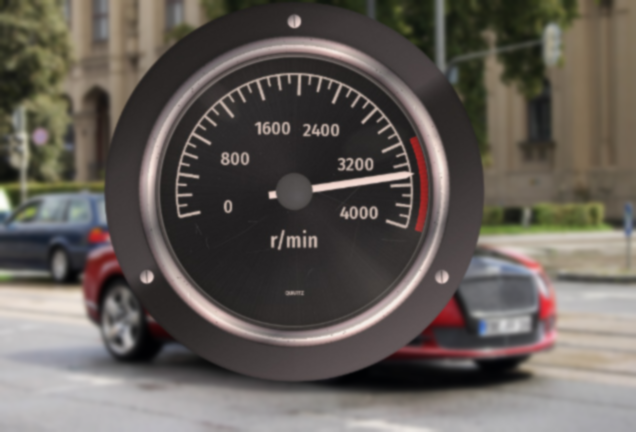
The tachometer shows {"value": 3500, "unit": "rpm"}
